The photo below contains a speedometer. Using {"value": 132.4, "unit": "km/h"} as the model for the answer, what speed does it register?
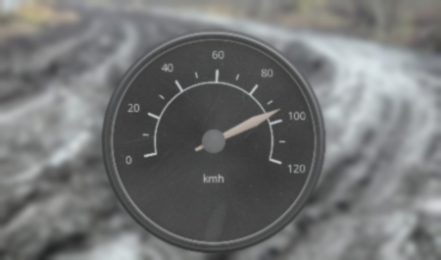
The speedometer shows {"value": 95, "unit": "km/h"}
